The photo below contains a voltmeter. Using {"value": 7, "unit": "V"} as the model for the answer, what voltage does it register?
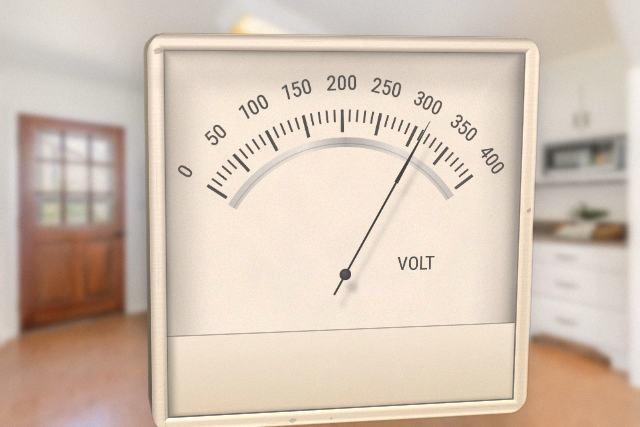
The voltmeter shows {"value": 310, "unit": "V"}
